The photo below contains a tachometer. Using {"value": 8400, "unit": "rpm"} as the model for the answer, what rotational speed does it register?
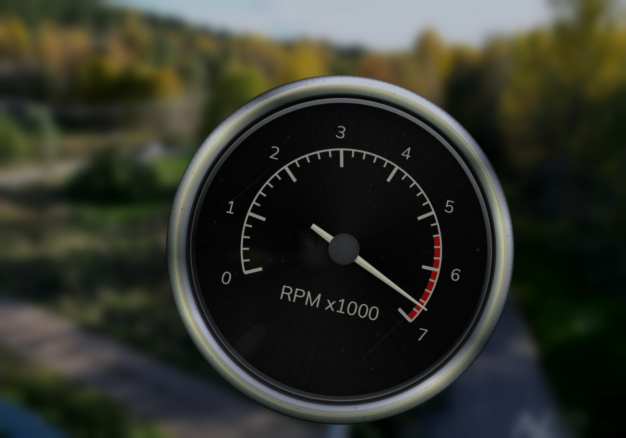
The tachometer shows {"value": 6700, "unit": "rpm"}
